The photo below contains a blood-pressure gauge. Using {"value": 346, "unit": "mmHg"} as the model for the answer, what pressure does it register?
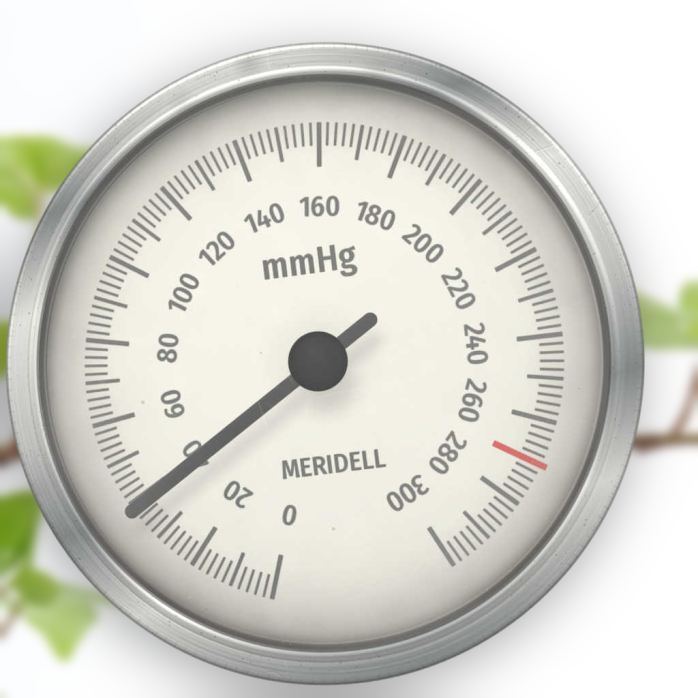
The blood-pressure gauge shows {"value": 38, "unit": "mmHg"}
